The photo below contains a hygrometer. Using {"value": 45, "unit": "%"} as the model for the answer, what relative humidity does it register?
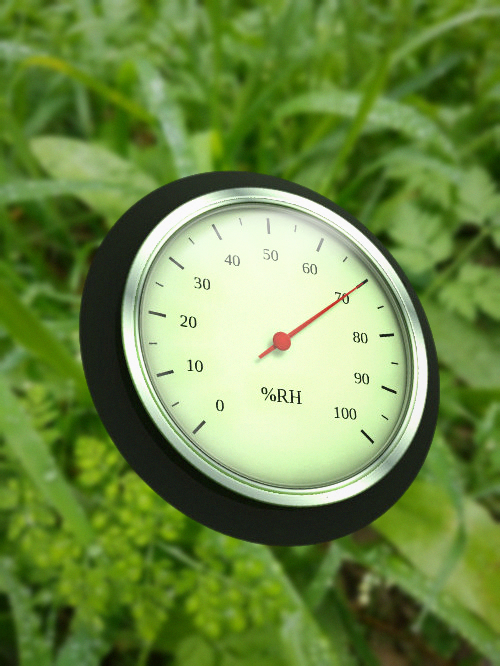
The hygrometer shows {"value": 70, "unit": "%"}
